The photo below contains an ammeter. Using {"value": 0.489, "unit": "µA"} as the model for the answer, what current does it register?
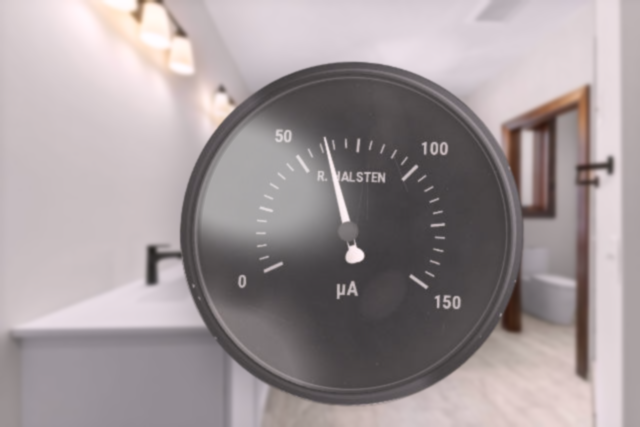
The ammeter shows {"value": 62.5, "unit": "µA"}
